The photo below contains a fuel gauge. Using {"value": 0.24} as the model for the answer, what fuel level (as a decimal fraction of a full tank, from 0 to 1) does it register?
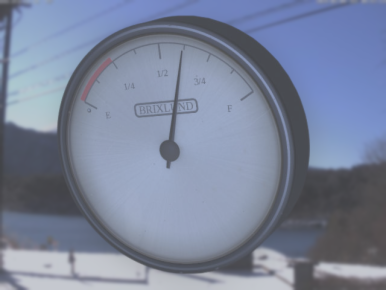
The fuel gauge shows {"value": 0.625}
